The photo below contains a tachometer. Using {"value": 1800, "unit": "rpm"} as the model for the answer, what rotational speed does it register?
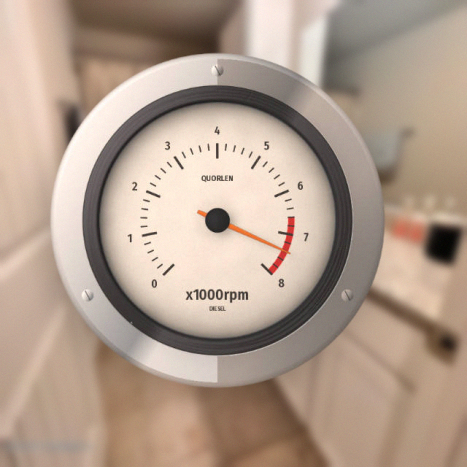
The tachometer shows {"value": 7400, "unit": "rpm"}
